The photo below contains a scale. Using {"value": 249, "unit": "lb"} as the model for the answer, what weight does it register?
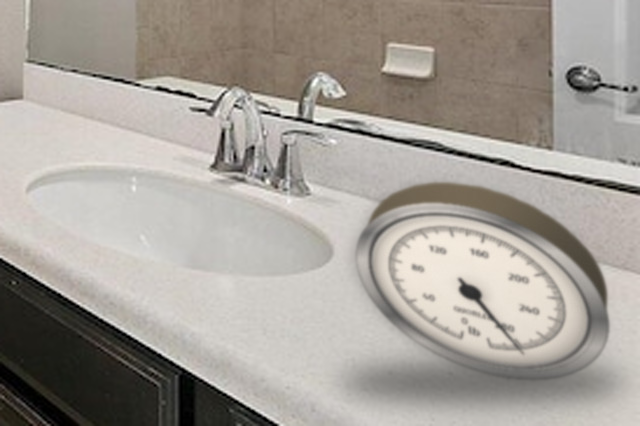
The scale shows {"value": 280, "unit": "lb"}
